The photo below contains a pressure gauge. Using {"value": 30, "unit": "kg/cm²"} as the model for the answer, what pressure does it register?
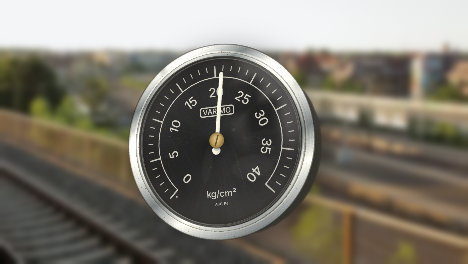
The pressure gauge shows {"value": 21, "unit": "kg/cm²"}
